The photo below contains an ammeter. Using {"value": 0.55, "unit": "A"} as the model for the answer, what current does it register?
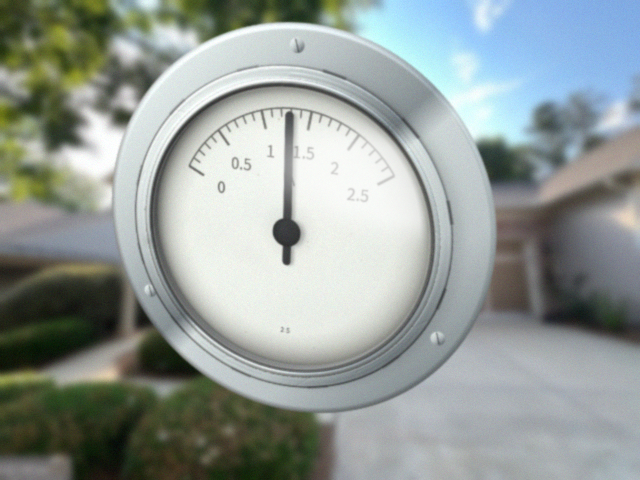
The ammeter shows {"value": 1.3, "unit": "A"}
